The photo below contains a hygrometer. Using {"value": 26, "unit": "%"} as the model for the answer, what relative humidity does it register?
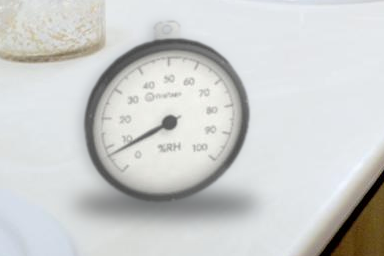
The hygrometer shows {"value": 7.5, "unit": "%"}
